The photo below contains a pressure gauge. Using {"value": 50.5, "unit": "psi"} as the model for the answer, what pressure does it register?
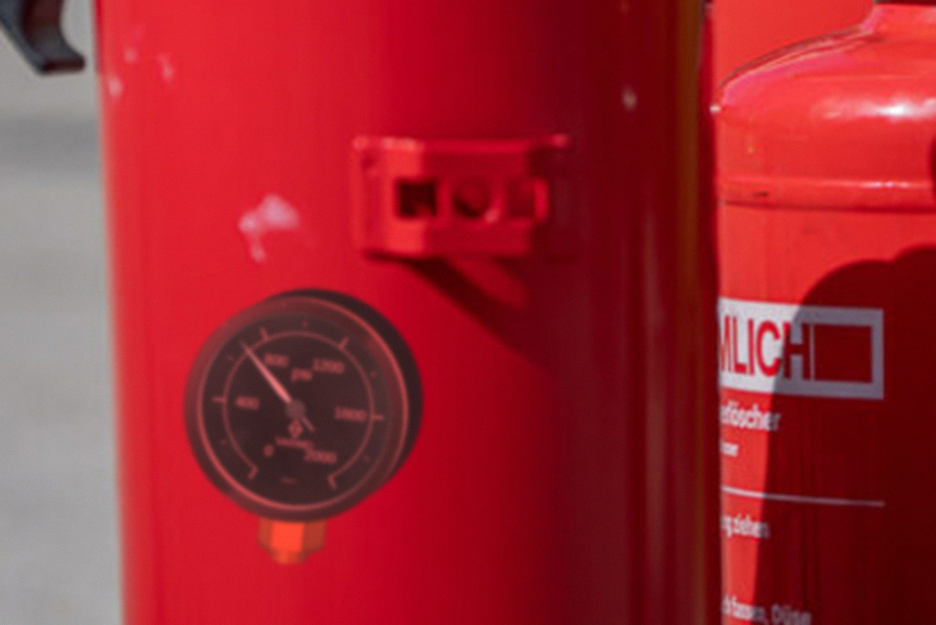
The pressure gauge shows {"value": 700, "unit": "psi"}
